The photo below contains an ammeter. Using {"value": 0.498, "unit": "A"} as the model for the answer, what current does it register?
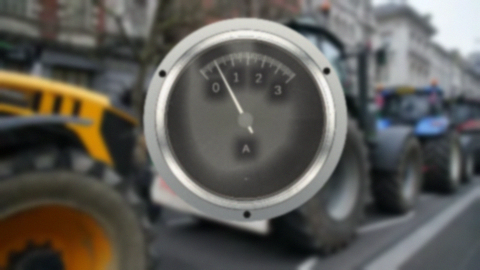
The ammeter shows {"value": 0.5, "unit": "A"}
